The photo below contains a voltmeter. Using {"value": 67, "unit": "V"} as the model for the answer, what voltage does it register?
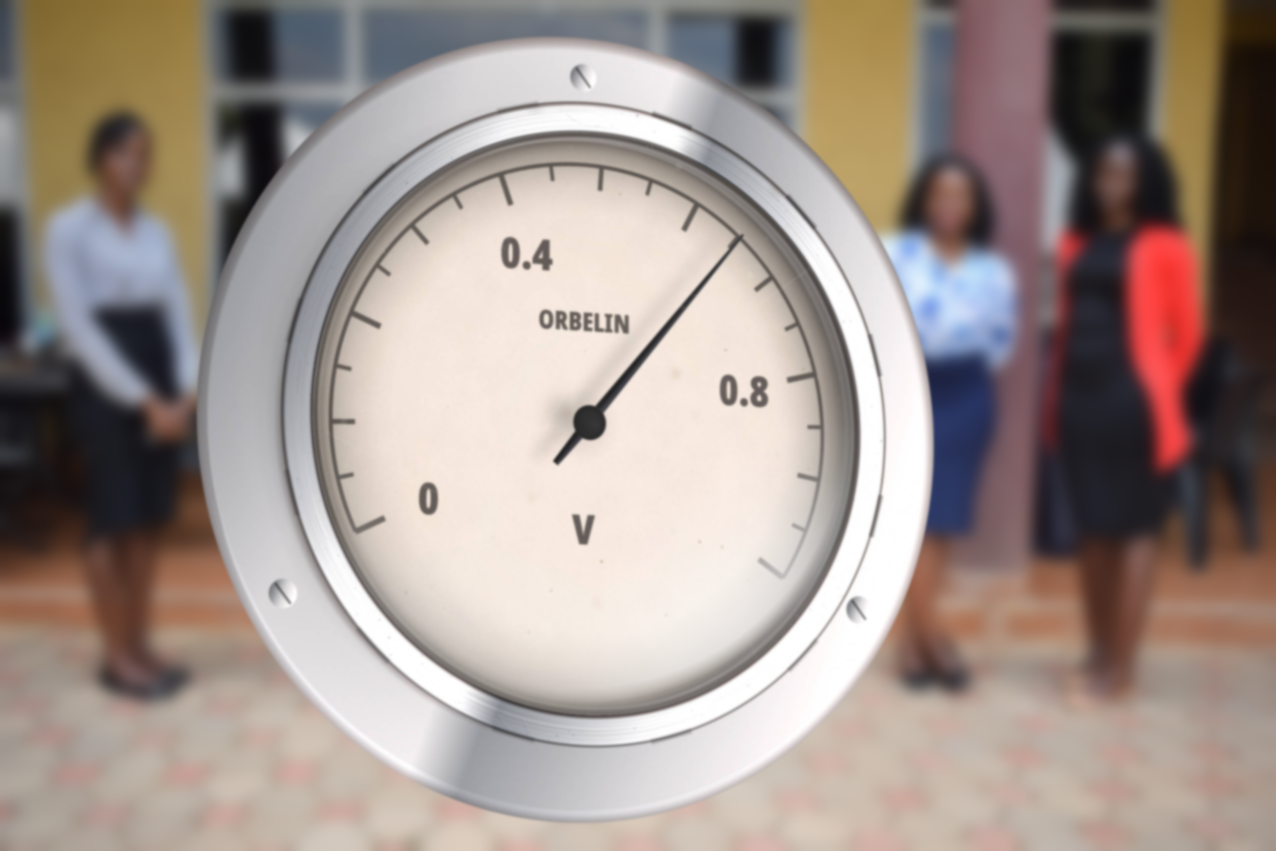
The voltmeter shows {"value": 0.65, "unit": "V"}
